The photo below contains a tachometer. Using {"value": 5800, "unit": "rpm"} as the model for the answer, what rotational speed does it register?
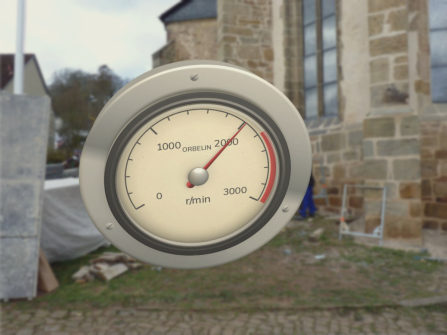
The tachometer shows {"value": 2000, "unit": "rpm"}
